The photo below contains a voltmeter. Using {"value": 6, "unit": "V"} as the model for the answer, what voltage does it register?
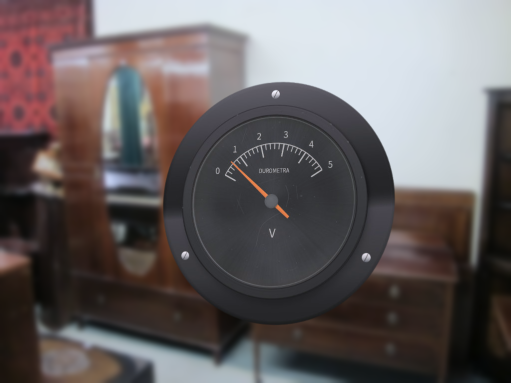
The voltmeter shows {"value": 0.6, "unit": "V"}
